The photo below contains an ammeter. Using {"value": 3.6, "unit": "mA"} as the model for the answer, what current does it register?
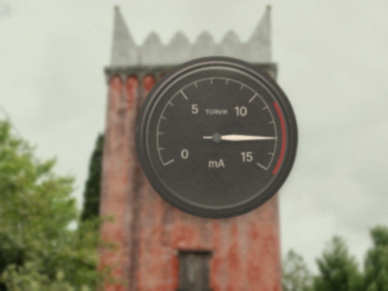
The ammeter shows {"value": 13, "unit": "mA"}
